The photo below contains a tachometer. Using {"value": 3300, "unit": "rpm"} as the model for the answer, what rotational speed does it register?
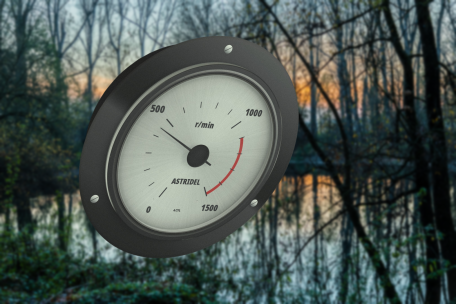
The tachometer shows {"value": 450, "unit": "rpm"}
